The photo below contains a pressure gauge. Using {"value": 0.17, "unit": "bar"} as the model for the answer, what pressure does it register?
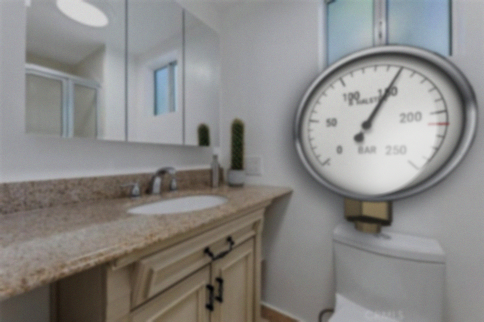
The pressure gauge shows {"value": 150, "unit": "bar"}
